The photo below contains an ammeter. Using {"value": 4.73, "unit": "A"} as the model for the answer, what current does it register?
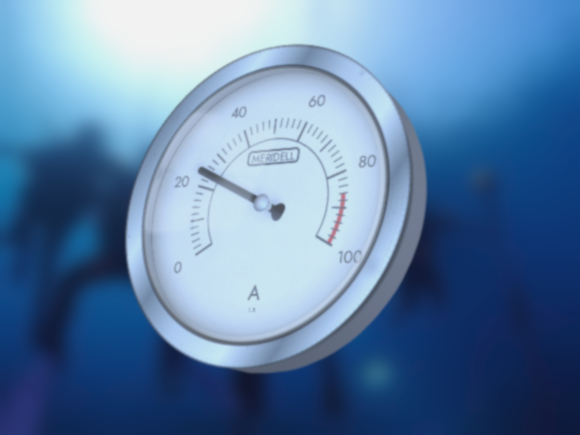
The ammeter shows {"value": 24, "unit": "A"}
